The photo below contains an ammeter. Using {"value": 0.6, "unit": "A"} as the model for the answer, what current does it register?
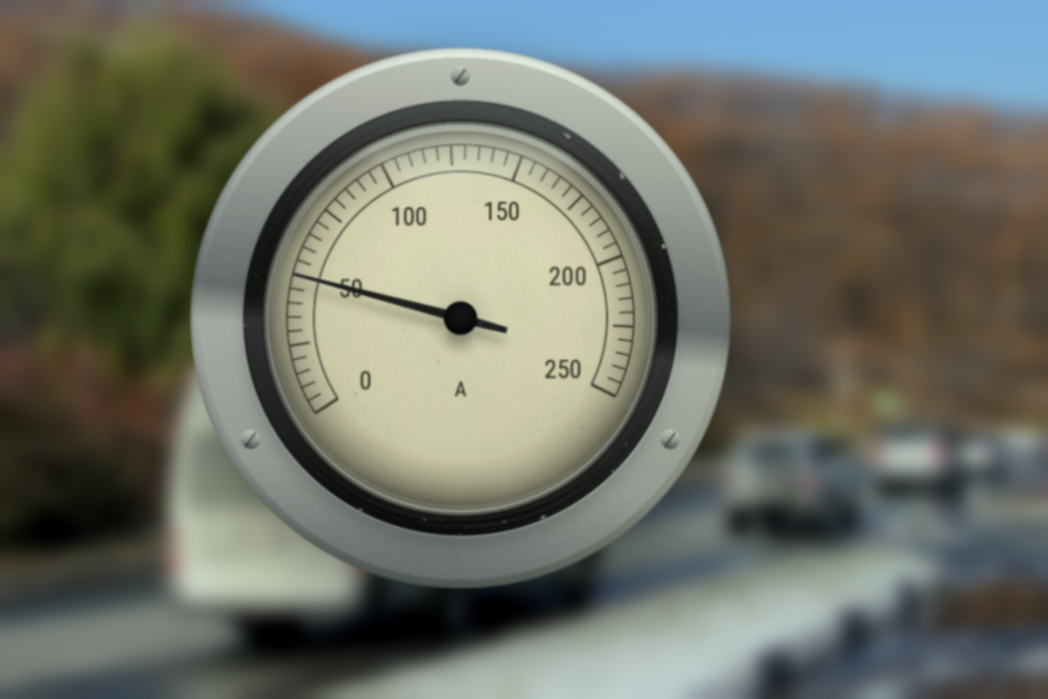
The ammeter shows {"value": 50, "unit": "A"}
